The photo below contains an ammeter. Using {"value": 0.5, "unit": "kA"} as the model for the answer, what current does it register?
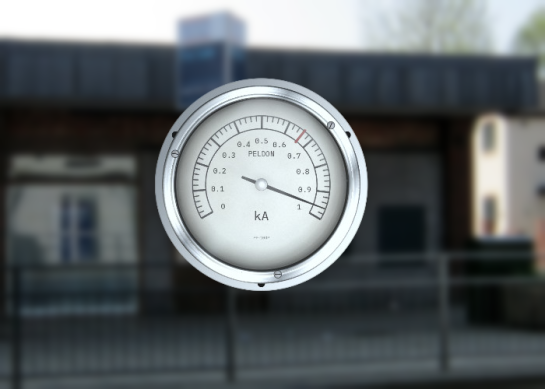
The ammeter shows {"value": 0.96, "unit": "kA"}
